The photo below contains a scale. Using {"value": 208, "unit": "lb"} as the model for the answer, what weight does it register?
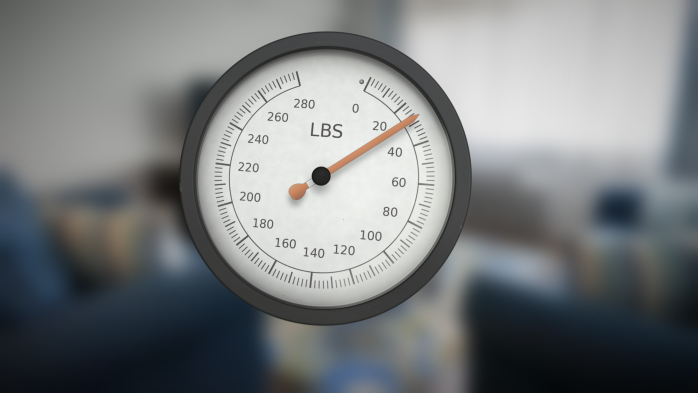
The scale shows {"value": 28, "unit": "lb"}
